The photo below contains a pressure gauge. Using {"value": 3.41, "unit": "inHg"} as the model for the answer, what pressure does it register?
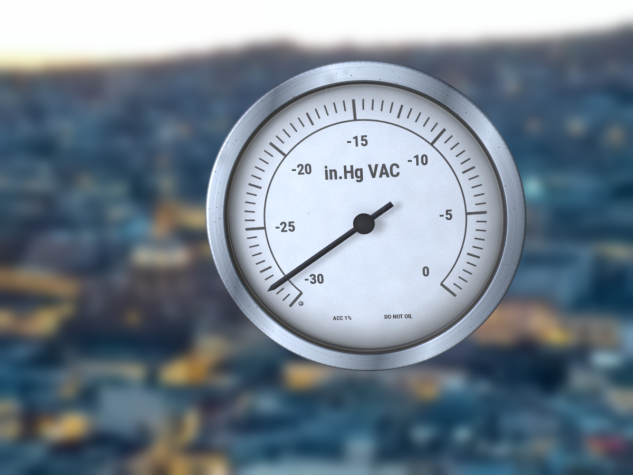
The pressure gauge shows {"value": -28.5, "unit": "inHg"}
